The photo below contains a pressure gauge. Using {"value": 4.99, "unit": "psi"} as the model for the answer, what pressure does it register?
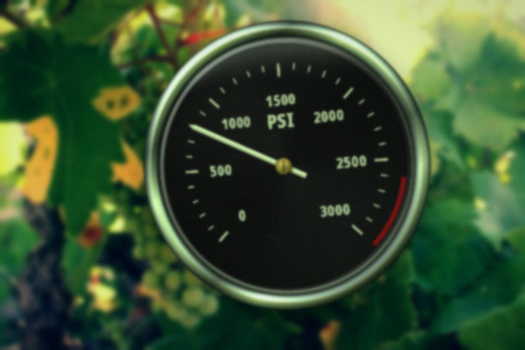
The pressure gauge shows {"value": 800, "unit": "psi"}
